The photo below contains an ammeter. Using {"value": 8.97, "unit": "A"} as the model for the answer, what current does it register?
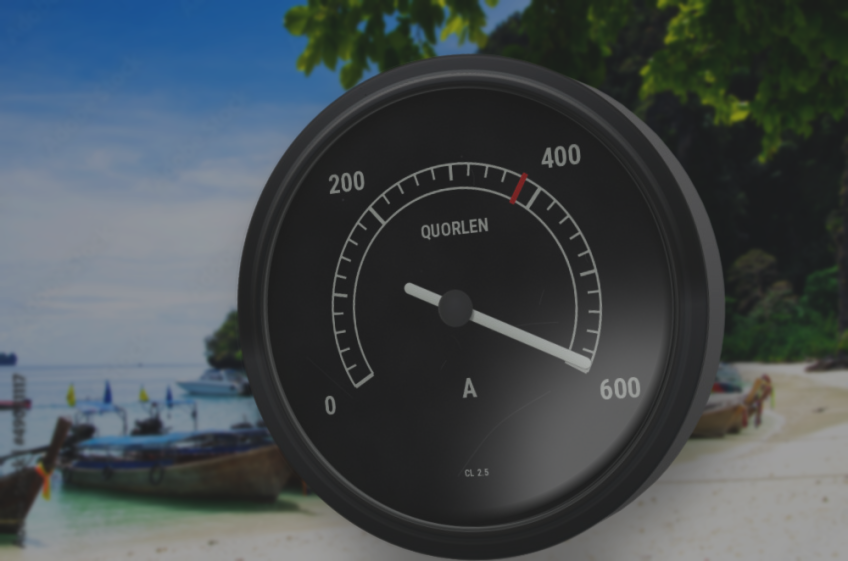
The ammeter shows {"value": 590, "unit": "A"}
